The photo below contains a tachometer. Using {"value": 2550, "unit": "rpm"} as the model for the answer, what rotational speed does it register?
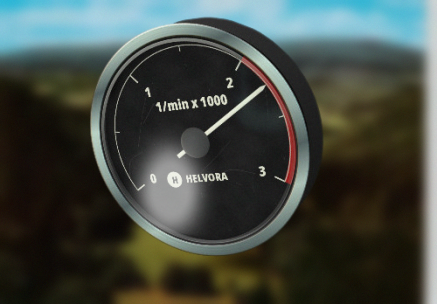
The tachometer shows {"value": 2250, "unit": "rpm"}
